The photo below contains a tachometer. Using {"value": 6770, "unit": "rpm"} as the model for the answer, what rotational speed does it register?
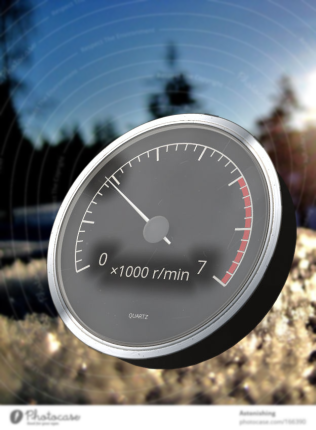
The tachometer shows {"value": 1900, "unit": "rpm"}
